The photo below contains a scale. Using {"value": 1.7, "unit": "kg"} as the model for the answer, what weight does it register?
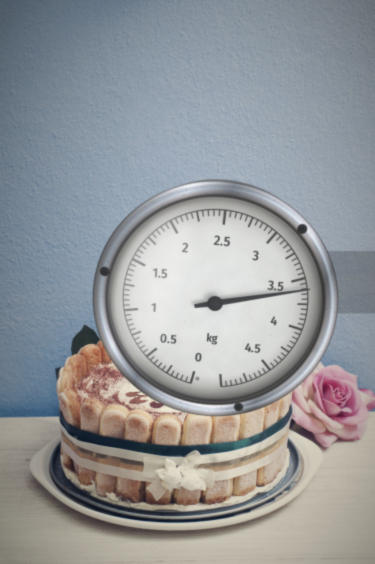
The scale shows {"value": 3.6, "unit": "kg"}
